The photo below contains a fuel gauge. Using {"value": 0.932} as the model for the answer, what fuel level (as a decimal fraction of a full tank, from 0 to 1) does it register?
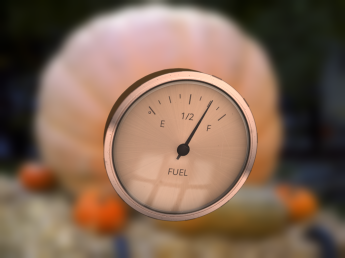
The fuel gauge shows {"value": 0.75}
